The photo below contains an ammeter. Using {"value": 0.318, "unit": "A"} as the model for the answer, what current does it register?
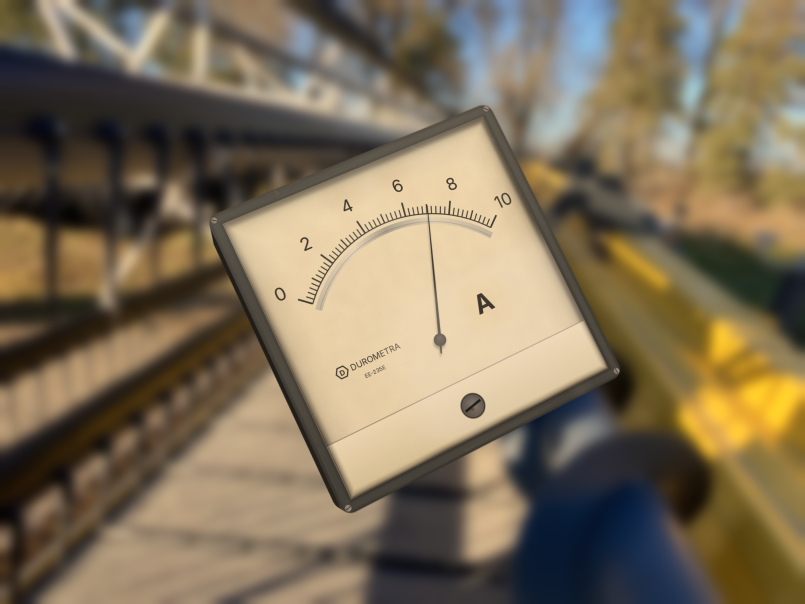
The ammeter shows {"value": 7, "unit": "A"}
